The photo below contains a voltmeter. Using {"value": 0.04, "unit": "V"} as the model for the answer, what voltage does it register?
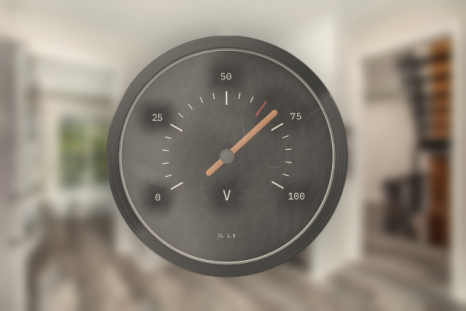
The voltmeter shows {"value": 70, "unit": "V"}
